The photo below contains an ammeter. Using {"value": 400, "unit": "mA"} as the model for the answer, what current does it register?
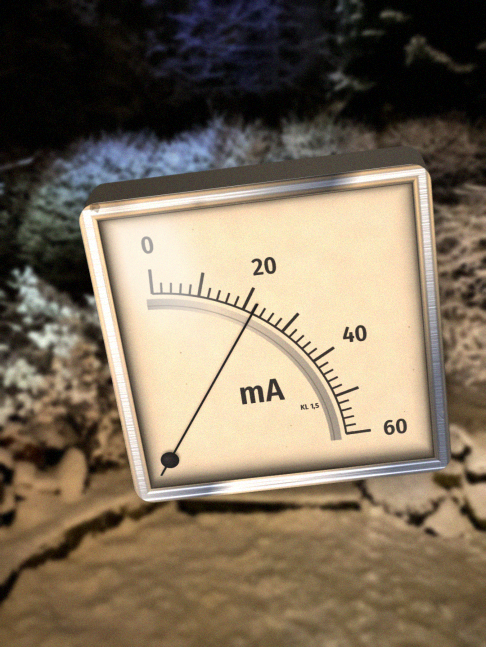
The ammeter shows {"value": 22, "unit": "mA"}
